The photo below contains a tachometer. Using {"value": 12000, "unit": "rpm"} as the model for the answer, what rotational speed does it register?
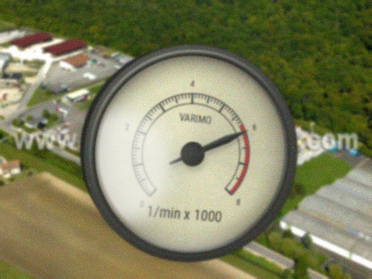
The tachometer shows {"value": 6000, "unit": "rpm"}
